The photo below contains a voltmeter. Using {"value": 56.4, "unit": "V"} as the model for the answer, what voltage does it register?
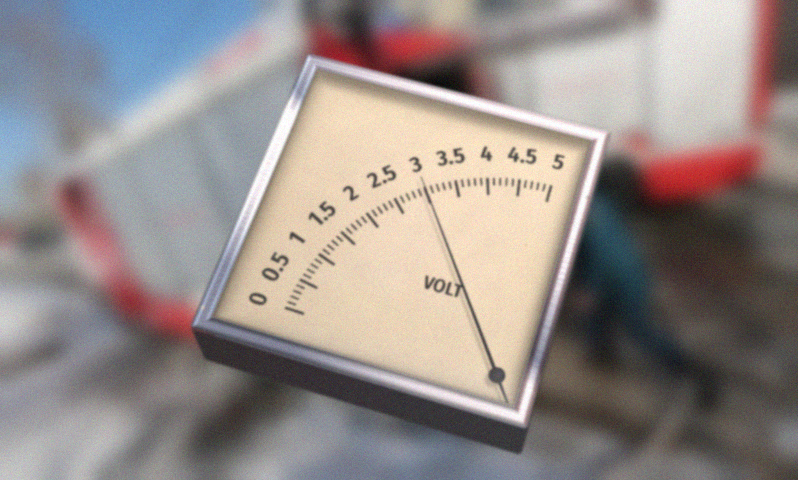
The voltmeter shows {"value": 3, "unit": "V"}
